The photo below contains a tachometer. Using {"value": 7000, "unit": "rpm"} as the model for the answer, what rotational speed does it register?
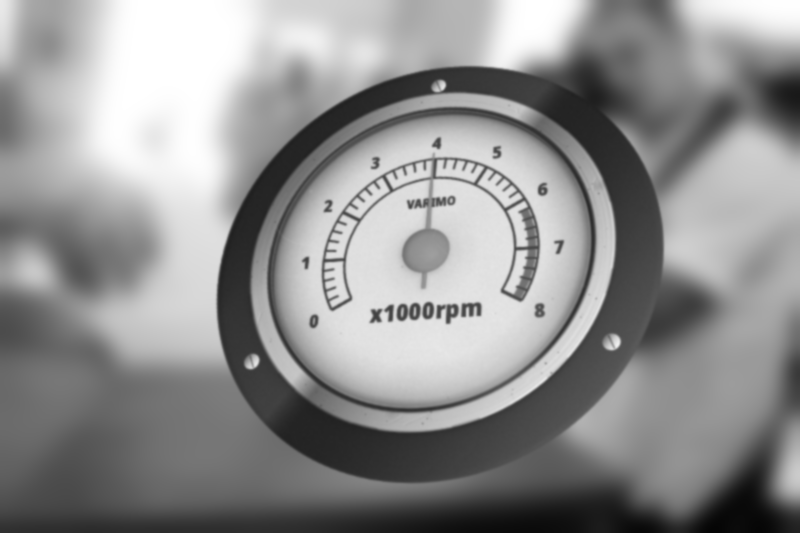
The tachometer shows {"value": 4000, "unit": "rpm"}
